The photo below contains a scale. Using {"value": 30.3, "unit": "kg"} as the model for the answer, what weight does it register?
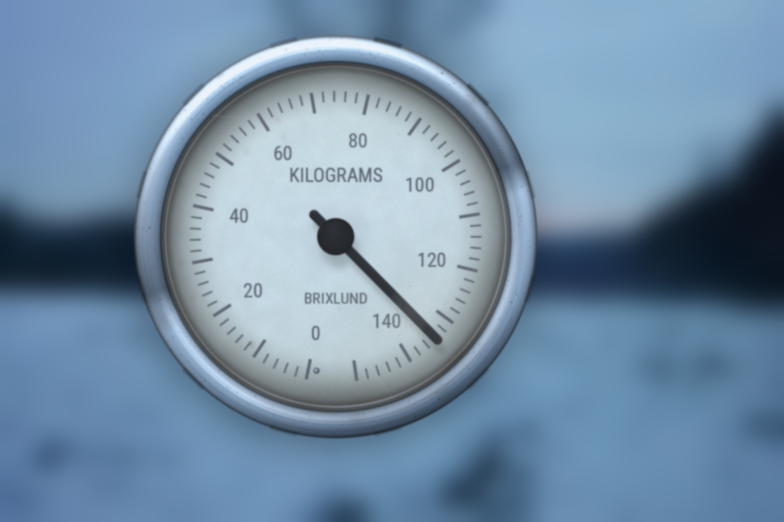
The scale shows {"value": 134, "unit": "kg"}
